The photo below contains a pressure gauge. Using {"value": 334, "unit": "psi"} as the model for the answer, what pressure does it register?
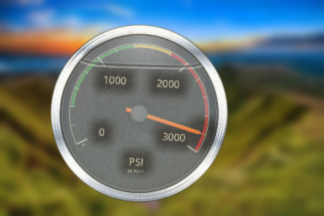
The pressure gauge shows {"value": 2800, "unit": "psi"}
